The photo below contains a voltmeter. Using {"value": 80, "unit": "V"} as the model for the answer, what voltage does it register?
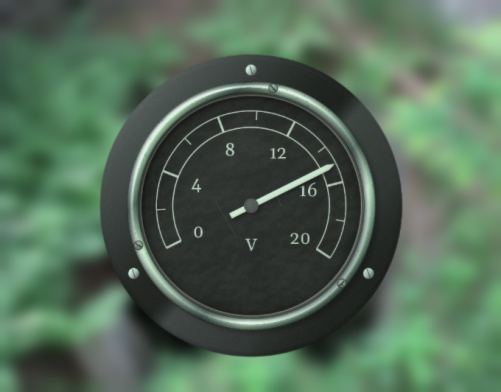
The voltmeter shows {"value": 15, "unit": "V"}
